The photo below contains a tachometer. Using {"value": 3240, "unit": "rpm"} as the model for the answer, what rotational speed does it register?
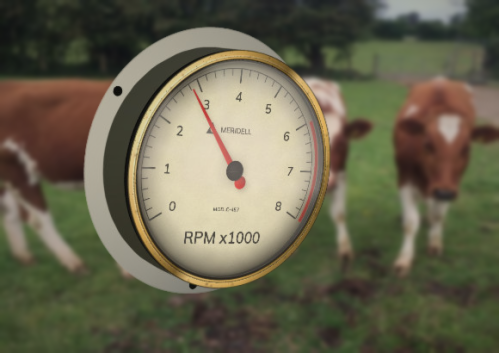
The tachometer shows {"value": 2800, "unit": "rpm"}
